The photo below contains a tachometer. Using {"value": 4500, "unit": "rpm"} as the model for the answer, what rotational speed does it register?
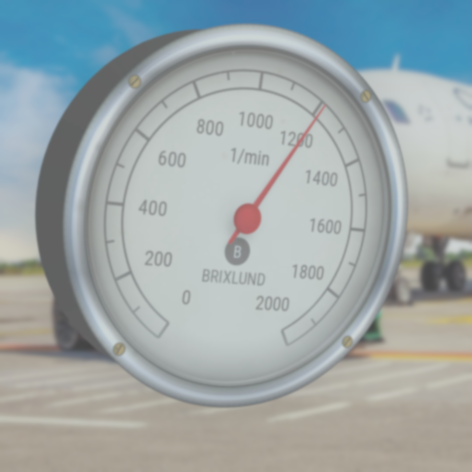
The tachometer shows {"value": 1200, "unit": "rpm"}
